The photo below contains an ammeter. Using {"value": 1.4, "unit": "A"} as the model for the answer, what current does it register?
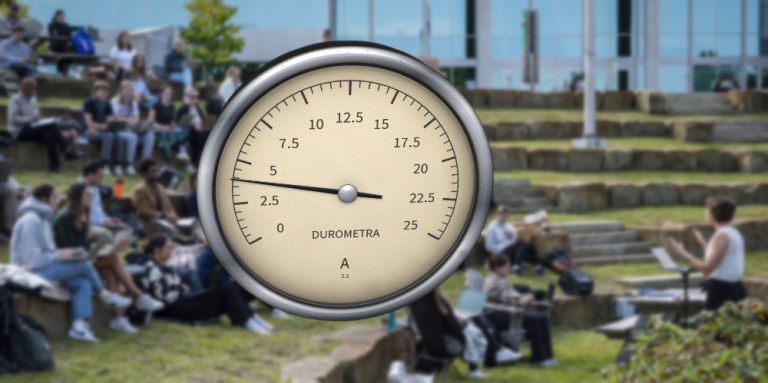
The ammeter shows {"value": 4, "unit": "A"}
